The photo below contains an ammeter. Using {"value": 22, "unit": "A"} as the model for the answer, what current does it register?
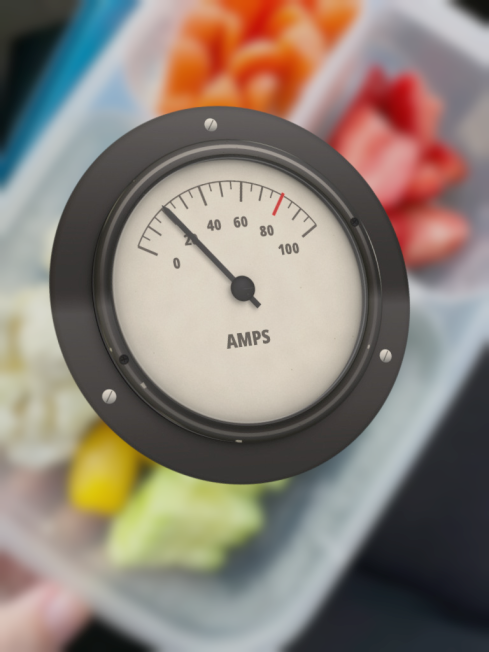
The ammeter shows {"value": 20, "unit": "A"}
